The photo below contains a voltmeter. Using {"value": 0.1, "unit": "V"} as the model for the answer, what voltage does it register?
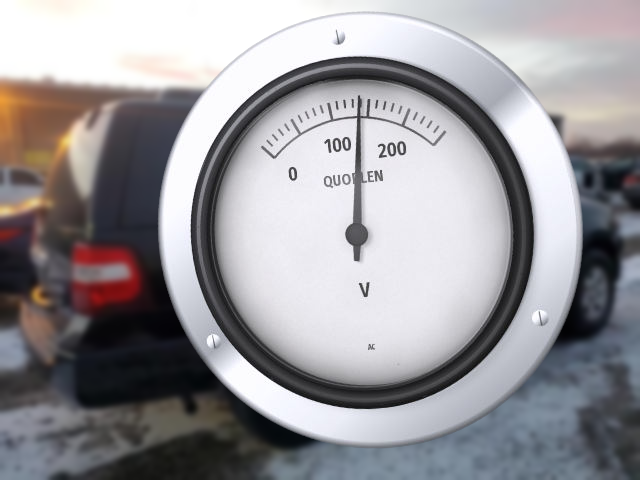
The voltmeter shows {"value": 140, "unit": "V"}
